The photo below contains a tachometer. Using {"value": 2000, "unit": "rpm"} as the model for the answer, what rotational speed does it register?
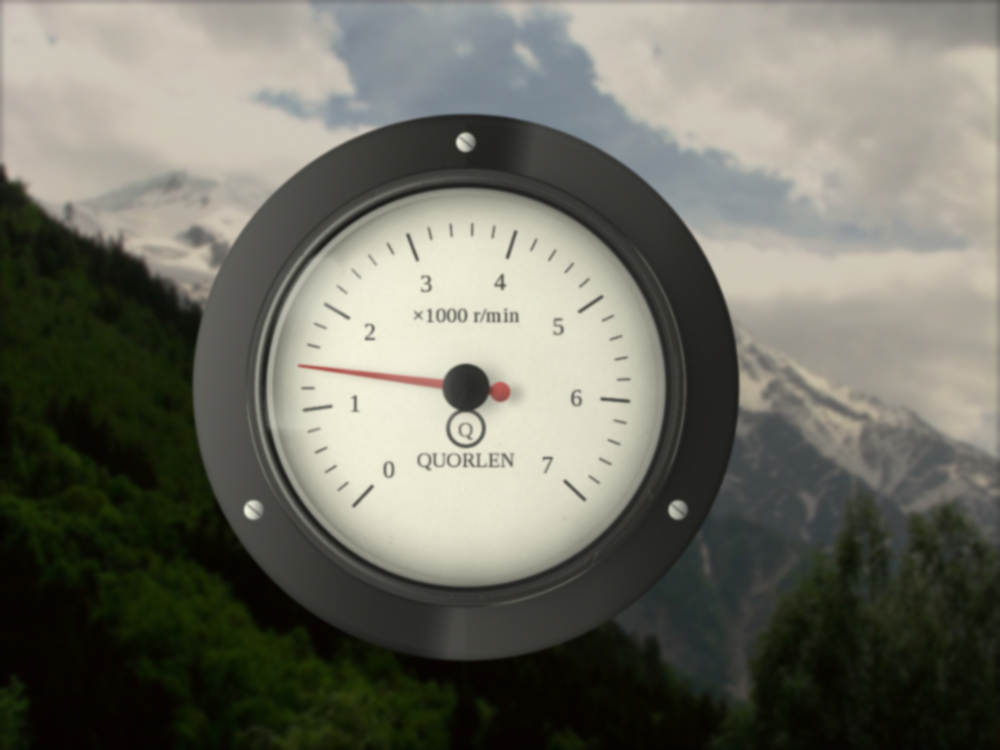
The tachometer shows {"value": 1400, "unit": "rpm"}
